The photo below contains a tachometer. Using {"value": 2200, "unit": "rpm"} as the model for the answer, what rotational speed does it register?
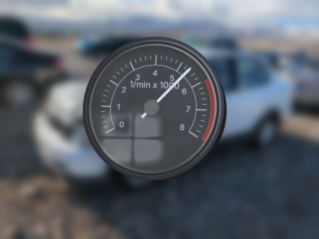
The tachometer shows {"value": 5400, "unit": "rpm"}
